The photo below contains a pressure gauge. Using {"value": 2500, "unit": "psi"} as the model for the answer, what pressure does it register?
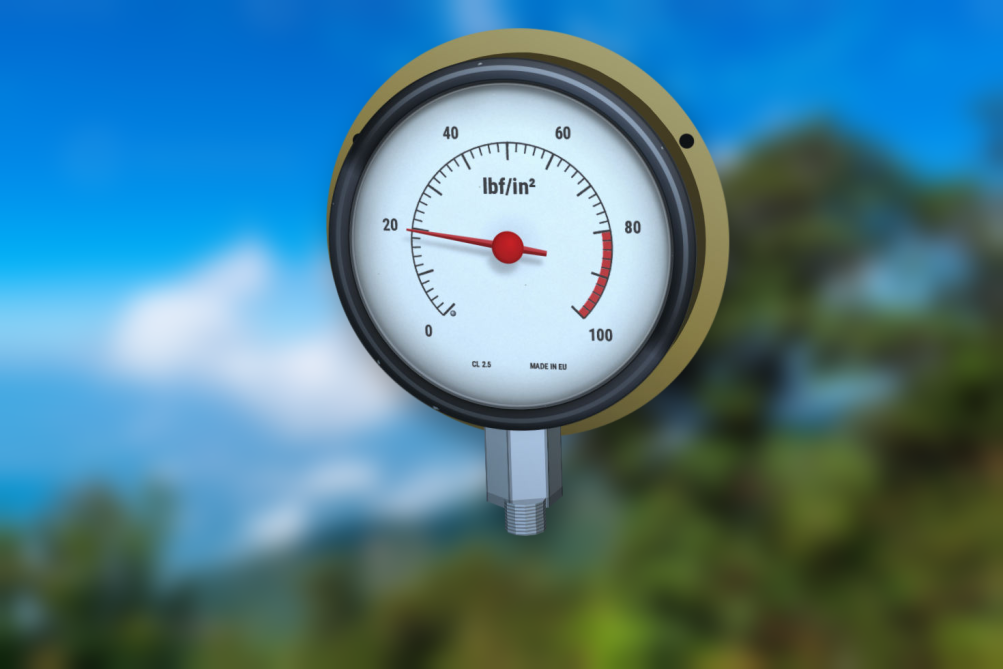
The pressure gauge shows {"value": 20, "unit": "psi"}
